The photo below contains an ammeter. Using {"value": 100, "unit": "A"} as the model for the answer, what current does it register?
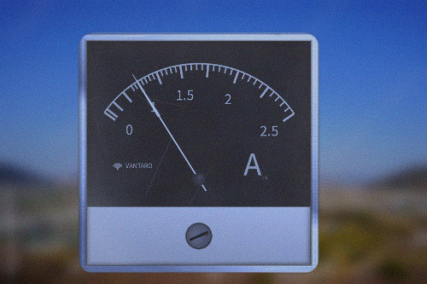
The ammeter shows {"value": 1, "unit": "A"}
